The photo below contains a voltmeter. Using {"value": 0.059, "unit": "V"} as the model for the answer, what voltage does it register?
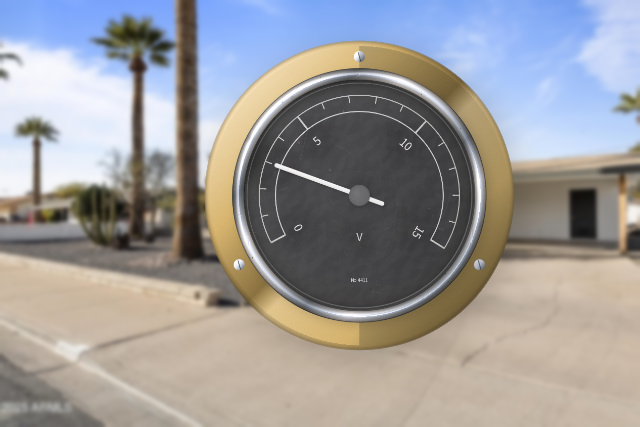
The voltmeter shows {"value": 3, "unit": "V"}
